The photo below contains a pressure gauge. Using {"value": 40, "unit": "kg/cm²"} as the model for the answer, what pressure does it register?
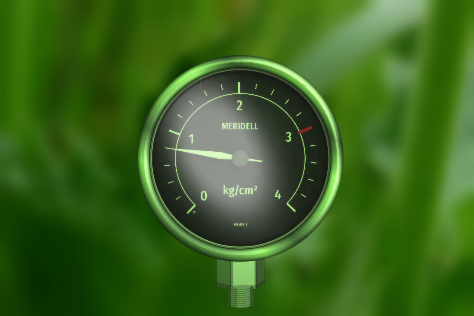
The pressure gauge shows {"value": 0.8, "unit": "kg/cm²"}
